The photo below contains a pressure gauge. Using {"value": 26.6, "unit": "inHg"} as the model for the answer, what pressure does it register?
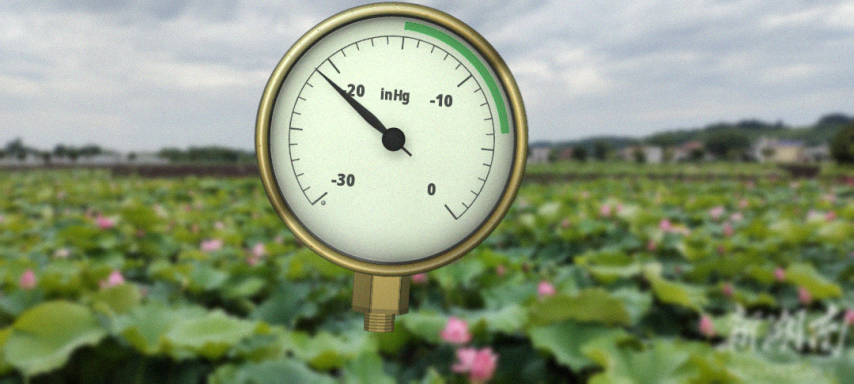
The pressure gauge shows {"value": -21, "unit": "inHg"}
